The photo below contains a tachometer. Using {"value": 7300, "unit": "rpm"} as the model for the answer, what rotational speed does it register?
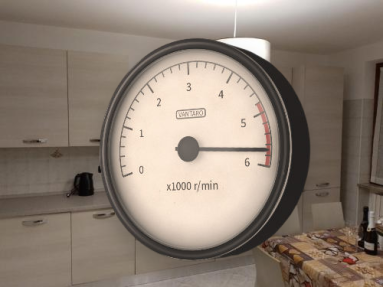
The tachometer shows {"value": 5700, "unit": "rpm"}
